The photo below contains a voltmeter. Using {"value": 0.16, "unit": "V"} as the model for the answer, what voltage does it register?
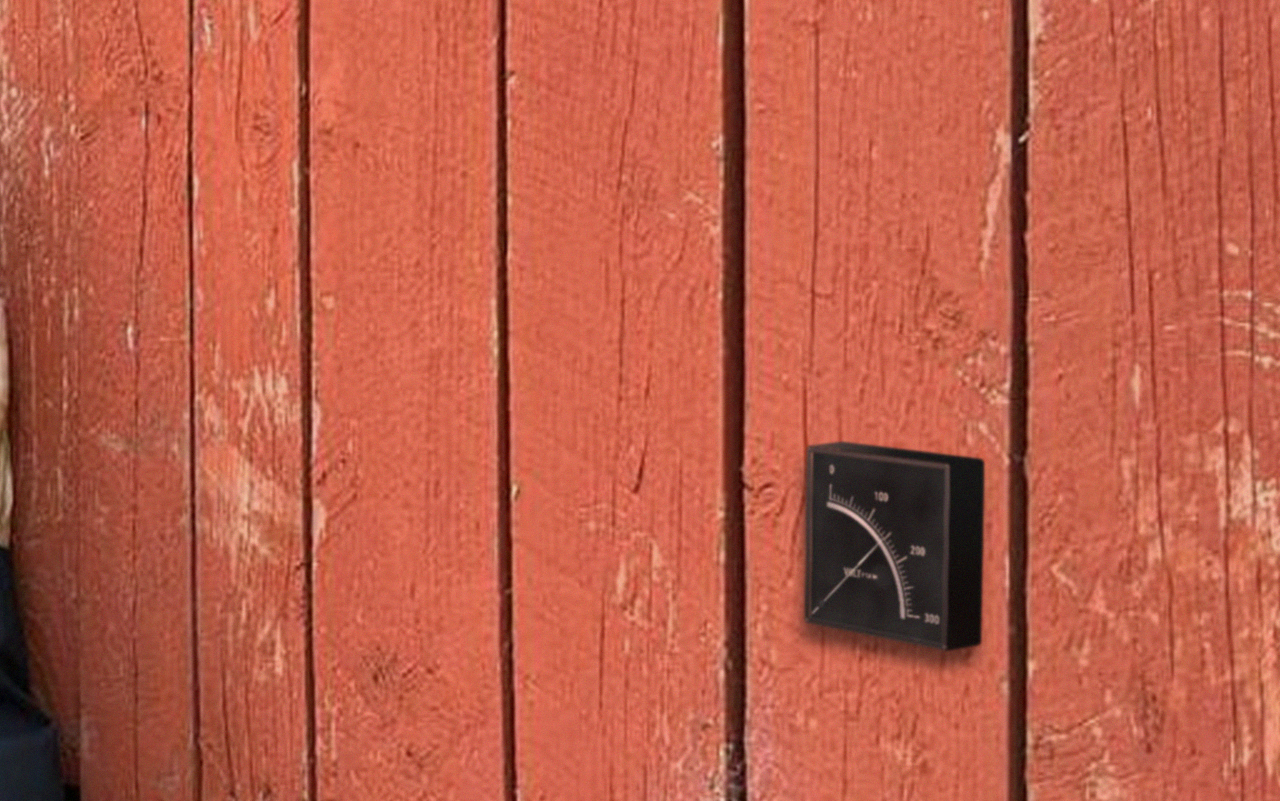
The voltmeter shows {"value": 150, "unit": "V"}
